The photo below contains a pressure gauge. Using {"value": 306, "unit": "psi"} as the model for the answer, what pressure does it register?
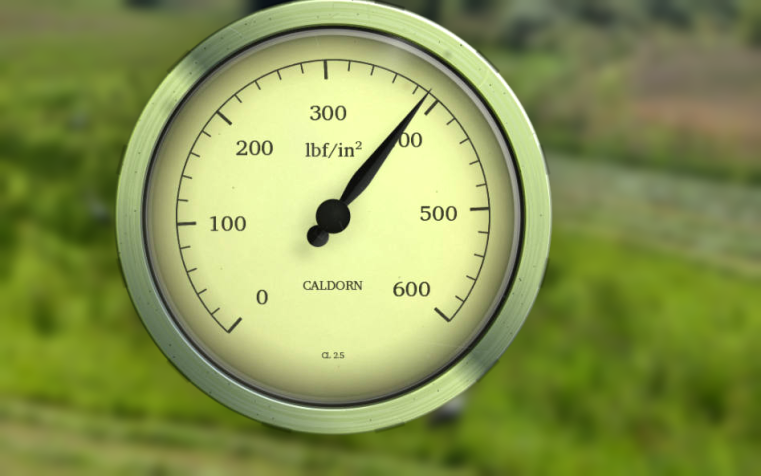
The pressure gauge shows {"value": 390, "unit": "psi"}
